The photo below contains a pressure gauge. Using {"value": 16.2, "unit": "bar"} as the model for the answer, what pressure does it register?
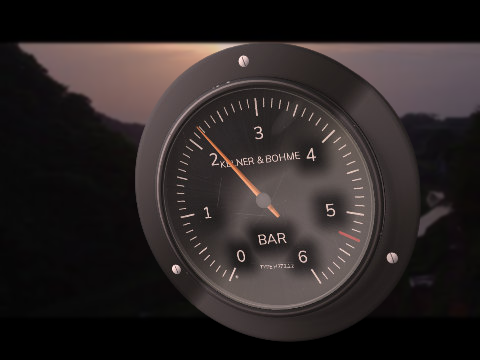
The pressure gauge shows {"value": 2.2, "unit": "bar"}
